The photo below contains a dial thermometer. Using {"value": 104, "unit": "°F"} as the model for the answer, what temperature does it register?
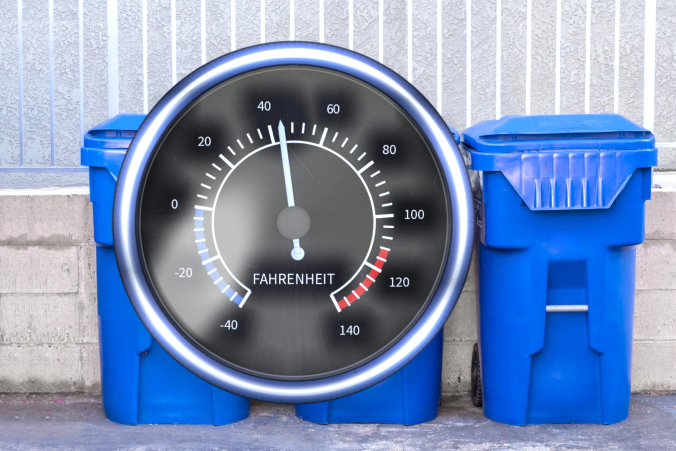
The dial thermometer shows {"value": 44, "unit": "°F"}
